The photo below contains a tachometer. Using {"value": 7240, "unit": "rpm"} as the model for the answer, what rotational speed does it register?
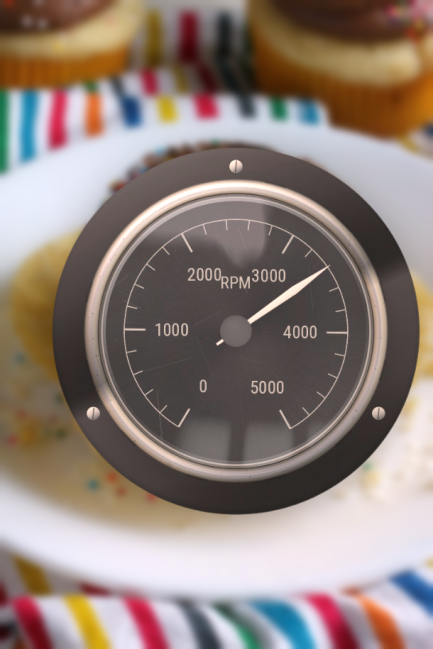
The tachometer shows {"value": 3400, "unit": "rpm"}
